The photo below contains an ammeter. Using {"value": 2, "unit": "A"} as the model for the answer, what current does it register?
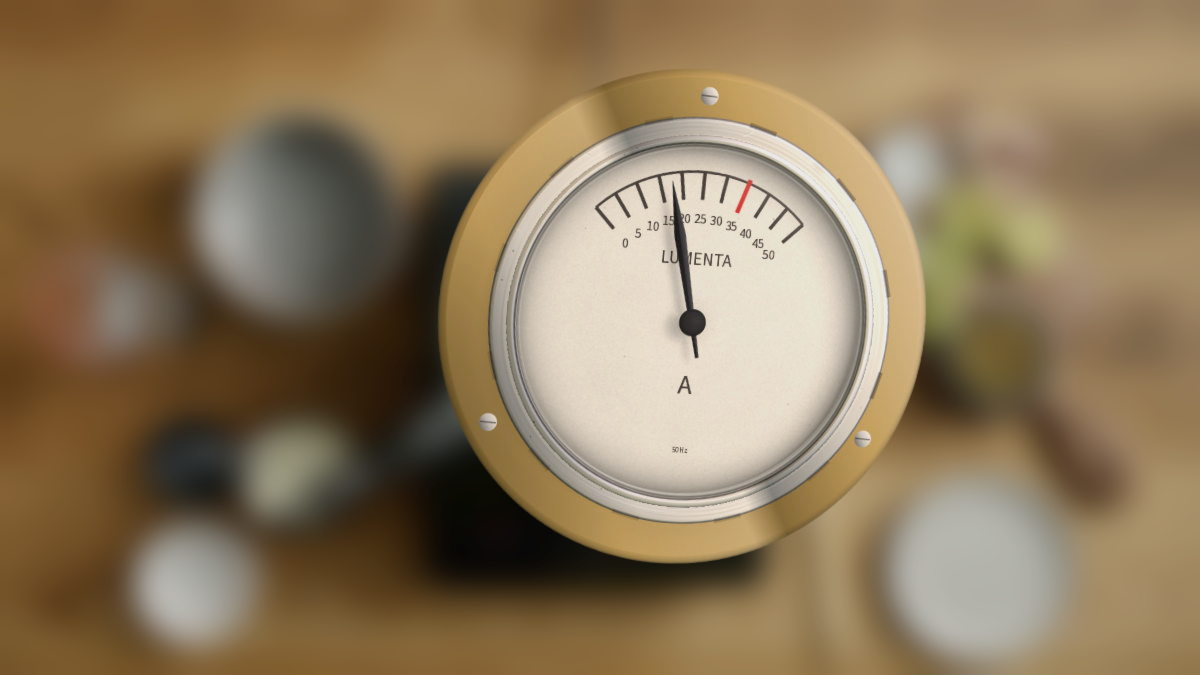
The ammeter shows {"value": 17.5, "unit": "A"}
